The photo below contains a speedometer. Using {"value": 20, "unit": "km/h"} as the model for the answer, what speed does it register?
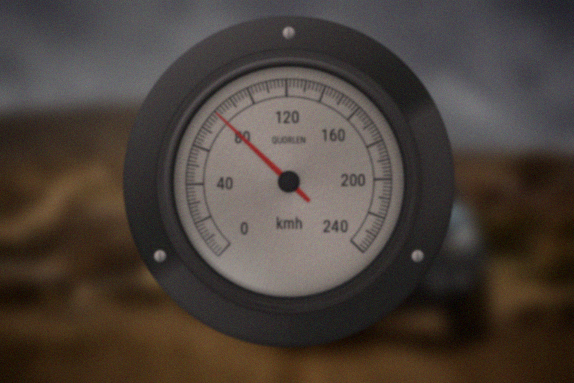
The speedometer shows {"value": 80, "unit": "km/h"}
